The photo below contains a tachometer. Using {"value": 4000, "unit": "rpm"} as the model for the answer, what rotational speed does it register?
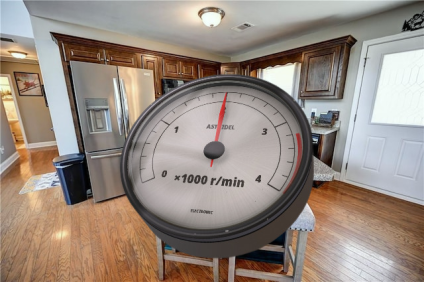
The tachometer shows {"value": 2000, "unit": "rpm"}
